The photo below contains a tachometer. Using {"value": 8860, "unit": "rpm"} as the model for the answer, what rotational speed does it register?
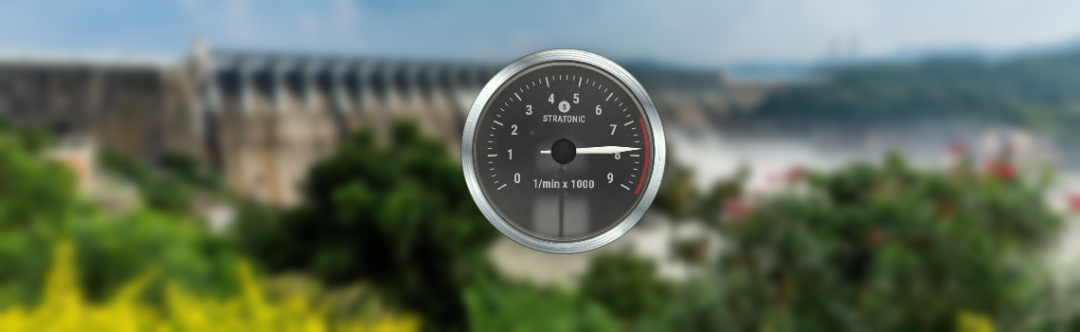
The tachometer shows {"value": 7800, "unit": "rpm"}
